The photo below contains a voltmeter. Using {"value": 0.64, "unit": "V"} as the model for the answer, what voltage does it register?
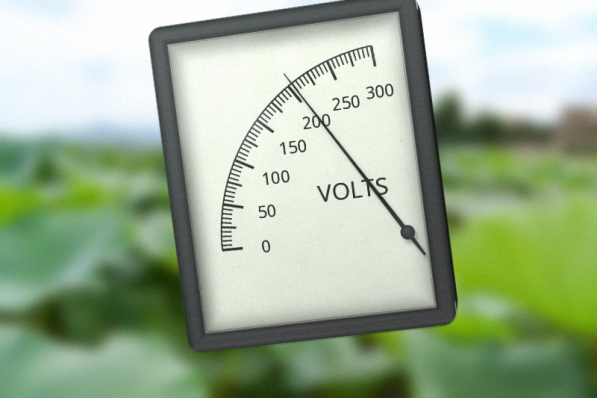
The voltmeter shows {"value": 205, "unit": "V"}
